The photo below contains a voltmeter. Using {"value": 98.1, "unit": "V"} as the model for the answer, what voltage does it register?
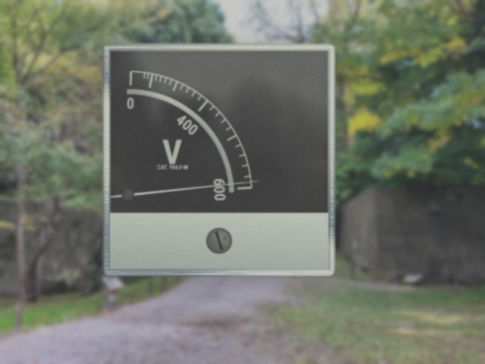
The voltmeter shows {"value": 590, "unit": "V"}
